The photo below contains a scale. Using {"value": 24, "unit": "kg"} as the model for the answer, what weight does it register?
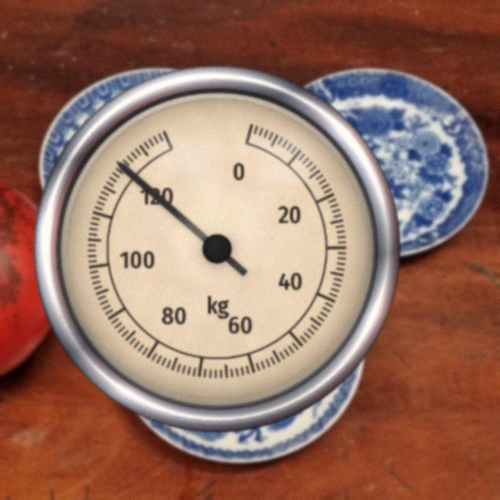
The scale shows {"value": 120, "unit": "kg"}
